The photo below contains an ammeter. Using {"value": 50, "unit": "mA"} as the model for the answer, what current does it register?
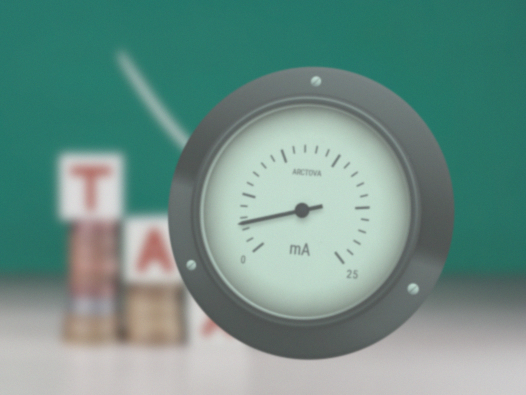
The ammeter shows {"value": 2.5, "unit": "mA"}
